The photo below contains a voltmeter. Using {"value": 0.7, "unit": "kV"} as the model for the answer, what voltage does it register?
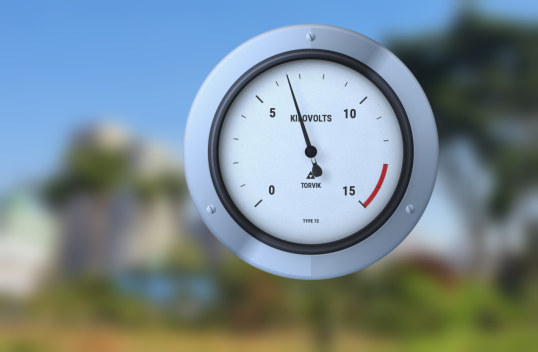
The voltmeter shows {"value": 6.5, "unit": "kV"}
